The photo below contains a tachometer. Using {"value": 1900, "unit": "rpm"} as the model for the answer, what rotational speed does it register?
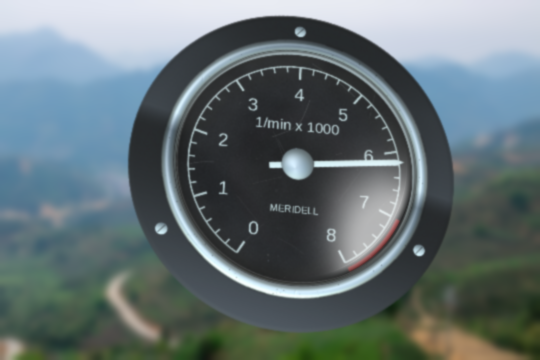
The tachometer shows {"value": 6200, "unit": "rpm"}
